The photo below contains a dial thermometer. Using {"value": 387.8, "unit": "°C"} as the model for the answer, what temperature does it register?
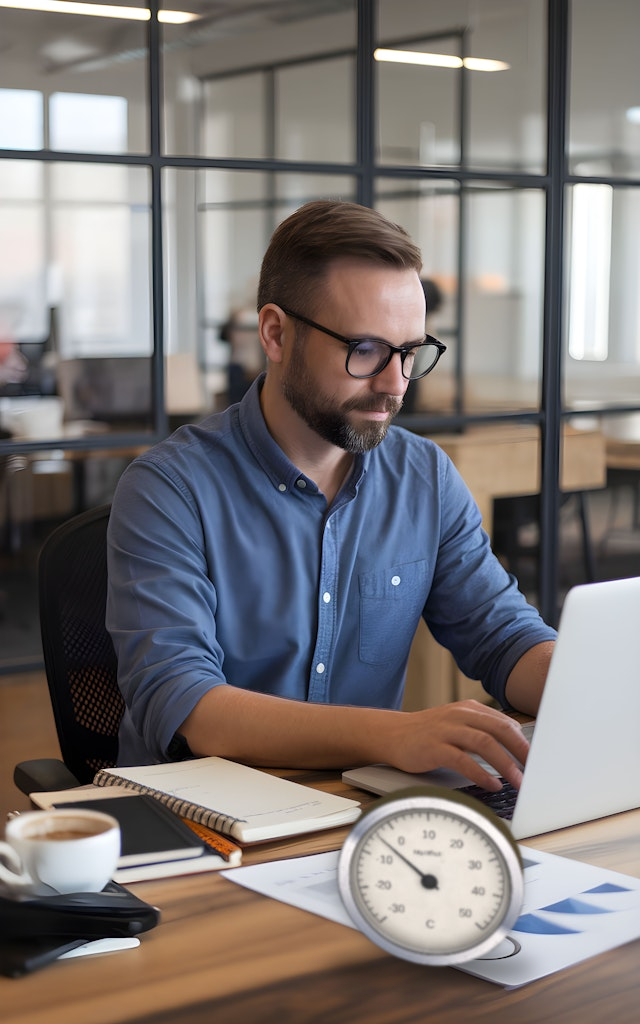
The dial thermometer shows {"value": -4, "unit": "°C"}
